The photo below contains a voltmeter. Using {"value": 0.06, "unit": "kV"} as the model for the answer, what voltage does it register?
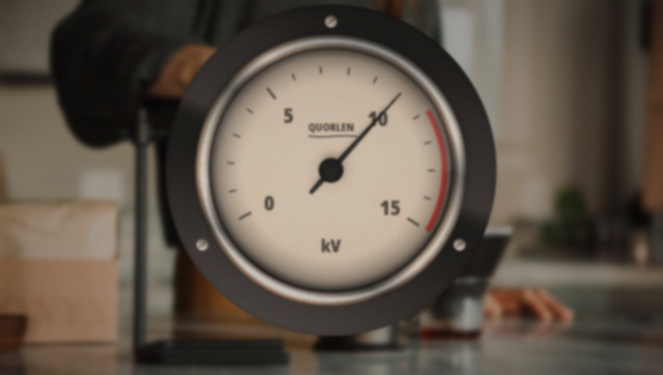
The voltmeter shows {"value": 10, "unit": "kV"}
